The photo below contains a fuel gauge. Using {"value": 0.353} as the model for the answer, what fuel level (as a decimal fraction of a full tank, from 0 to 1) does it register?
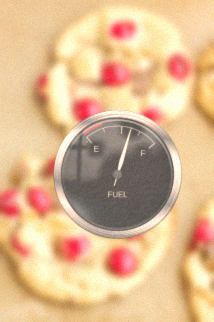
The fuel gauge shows {"value": 0.625}
